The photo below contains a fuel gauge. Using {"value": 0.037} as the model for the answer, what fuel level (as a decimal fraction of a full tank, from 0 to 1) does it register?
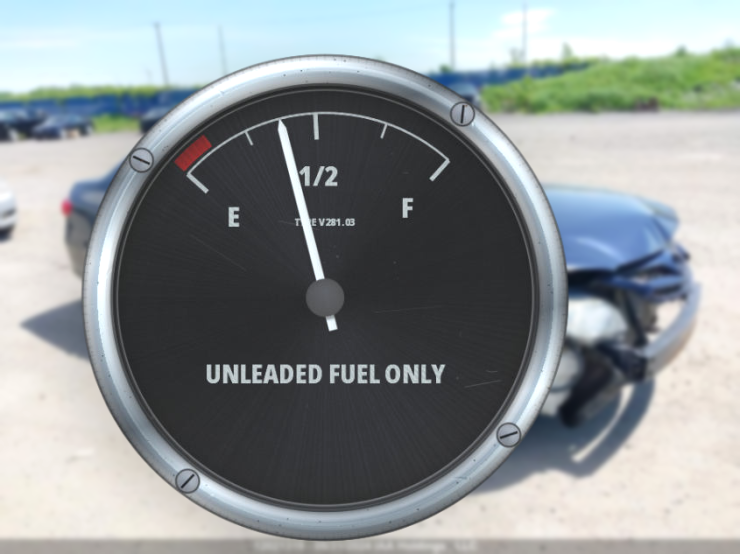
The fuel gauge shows {"value": 0.375}
